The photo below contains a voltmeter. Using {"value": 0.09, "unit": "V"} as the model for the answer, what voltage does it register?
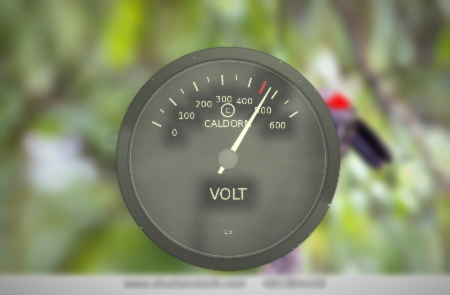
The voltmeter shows {"value": 475, "unit": "V"}
